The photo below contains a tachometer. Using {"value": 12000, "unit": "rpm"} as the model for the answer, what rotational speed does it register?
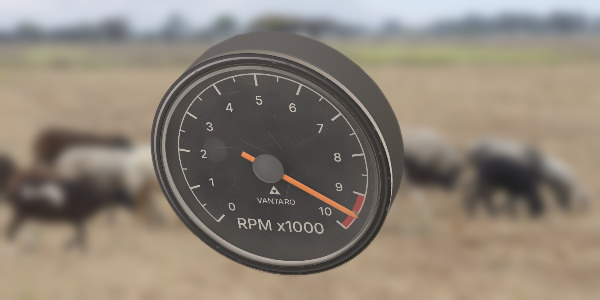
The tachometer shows {"value": 9500, "unit": "rpm"}
